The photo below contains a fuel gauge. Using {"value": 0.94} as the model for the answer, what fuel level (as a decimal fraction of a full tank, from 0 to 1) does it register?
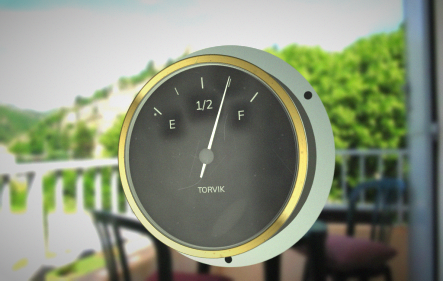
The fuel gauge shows {"value": 0.75}
